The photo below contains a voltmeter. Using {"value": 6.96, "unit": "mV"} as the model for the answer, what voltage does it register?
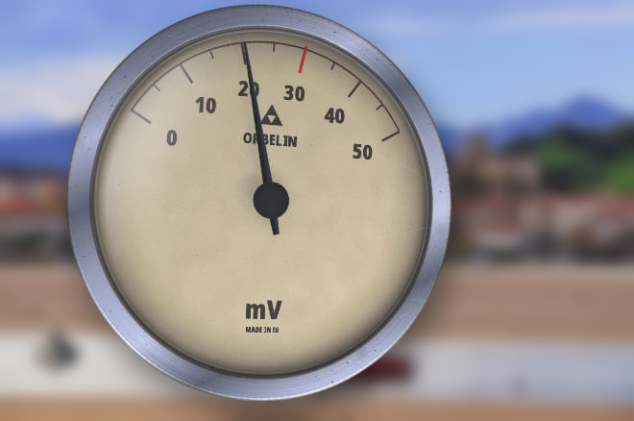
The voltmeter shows {"value": 20, "unit": "mV"}
